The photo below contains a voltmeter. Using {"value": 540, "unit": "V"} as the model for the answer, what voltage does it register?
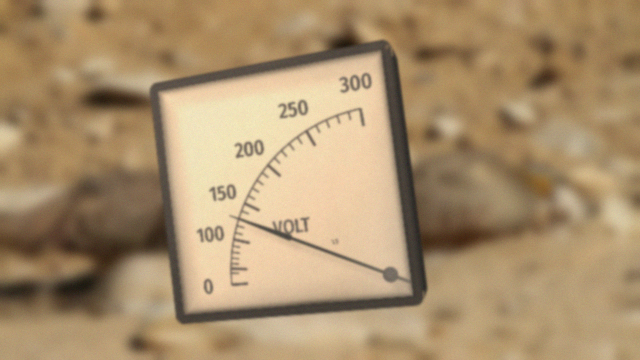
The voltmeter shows {"value": 130, "unit": "V"}
